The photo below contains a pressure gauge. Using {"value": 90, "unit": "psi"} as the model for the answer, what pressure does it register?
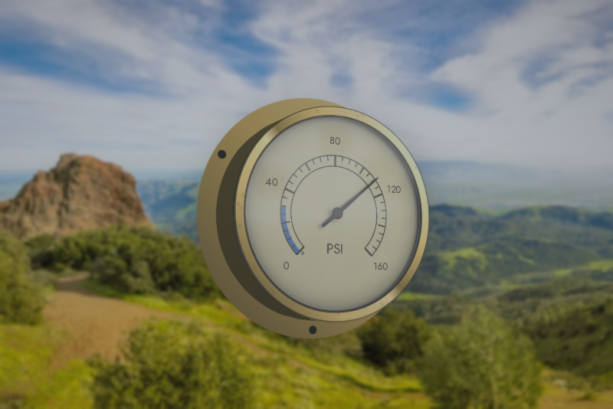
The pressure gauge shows {"value": 110, "unit": "psi"}
